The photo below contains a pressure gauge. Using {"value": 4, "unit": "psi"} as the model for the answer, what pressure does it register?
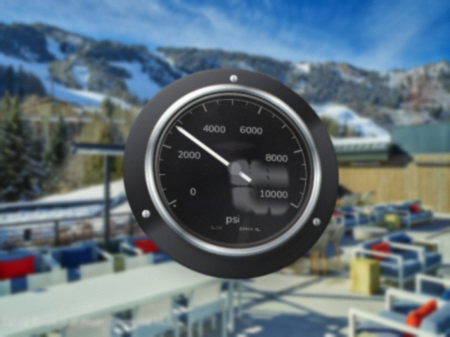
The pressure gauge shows {"value": 2750, "unit": "psi"}
